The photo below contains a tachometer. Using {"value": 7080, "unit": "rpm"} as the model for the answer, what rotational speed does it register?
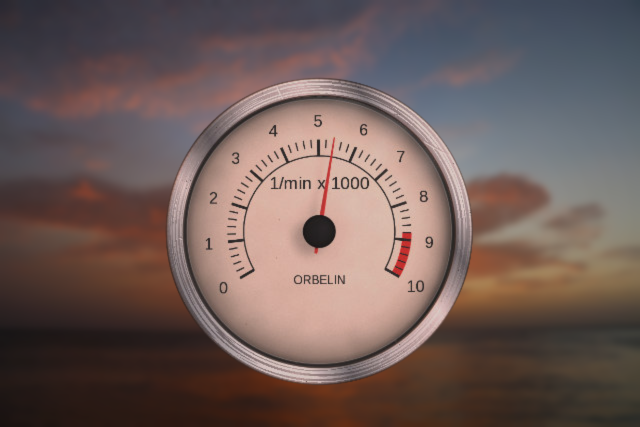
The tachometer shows {"value": 5400, "unit": "rpm"}
